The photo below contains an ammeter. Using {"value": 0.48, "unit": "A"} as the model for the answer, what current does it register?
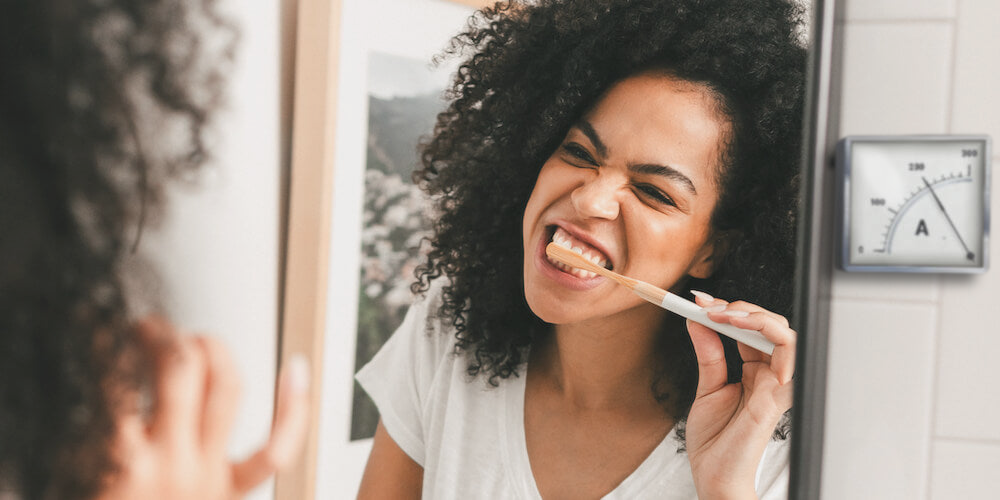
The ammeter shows {"value": 200, "unit": "A"}
